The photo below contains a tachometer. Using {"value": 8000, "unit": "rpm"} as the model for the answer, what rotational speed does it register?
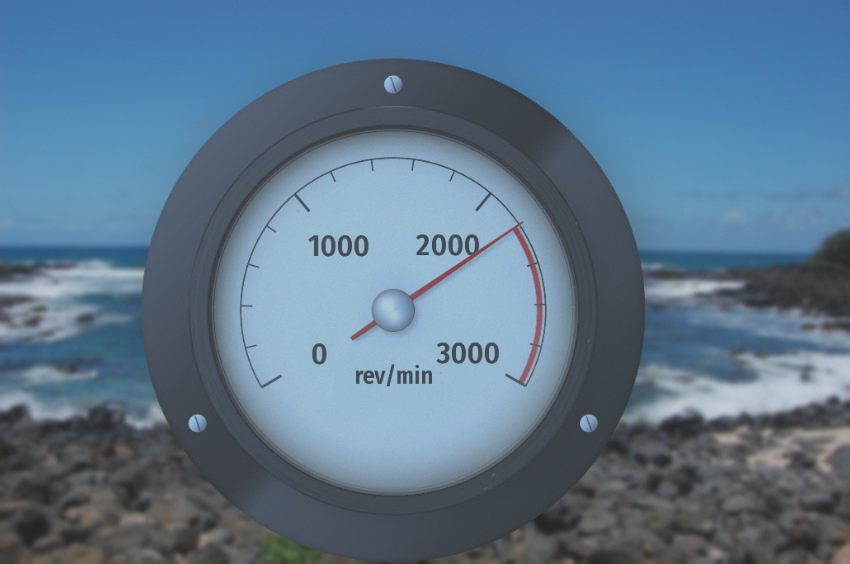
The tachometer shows {"value": 2200, "unit": "rpm"}
